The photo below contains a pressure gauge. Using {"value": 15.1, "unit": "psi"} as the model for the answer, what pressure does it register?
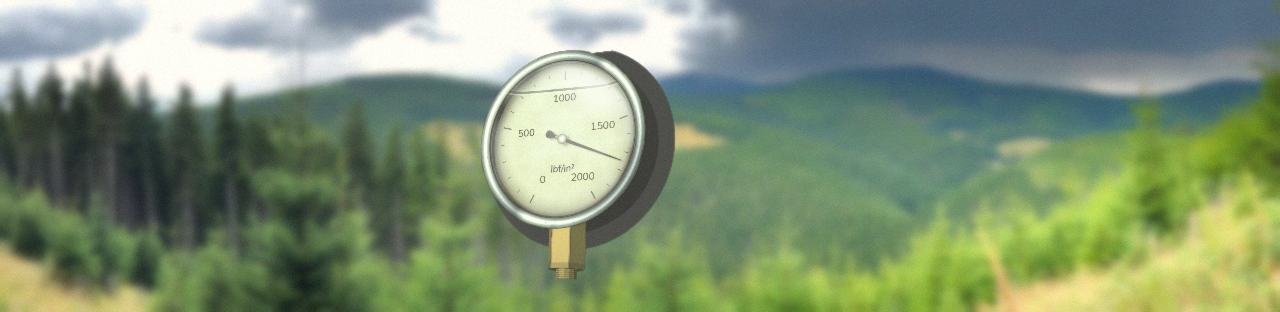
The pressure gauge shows {"value": 1750, "unit": "psi"}
